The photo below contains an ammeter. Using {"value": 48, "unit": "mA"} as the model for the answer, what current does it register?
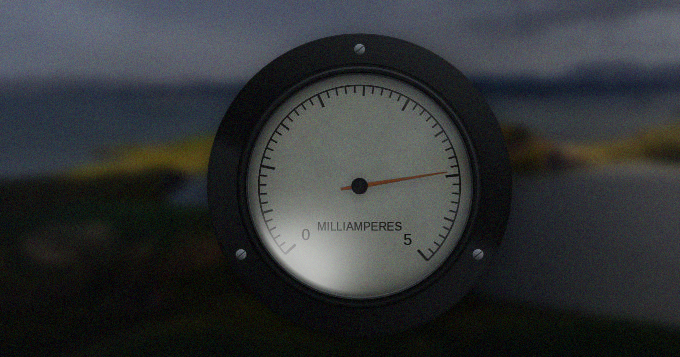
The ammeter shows {"value": 3.95, "unit": "mA"}
